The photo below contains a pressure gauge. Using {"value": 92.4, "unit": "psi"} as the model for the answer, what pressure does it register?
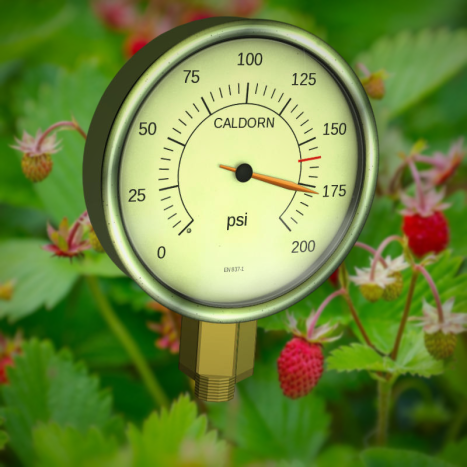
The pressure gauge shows {"value": 177.5, "unit": "psi"}
